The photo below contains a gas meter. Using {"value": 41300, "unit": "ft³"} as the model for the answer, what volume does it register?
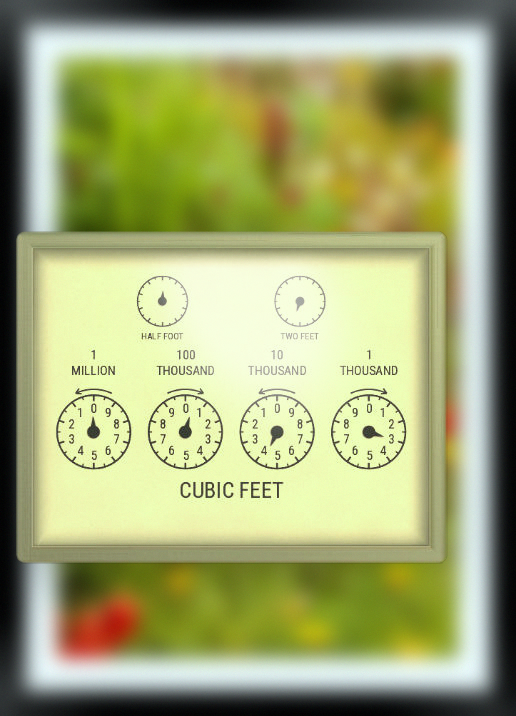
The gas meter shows {"value": 4300, "unit": "ft³"}
